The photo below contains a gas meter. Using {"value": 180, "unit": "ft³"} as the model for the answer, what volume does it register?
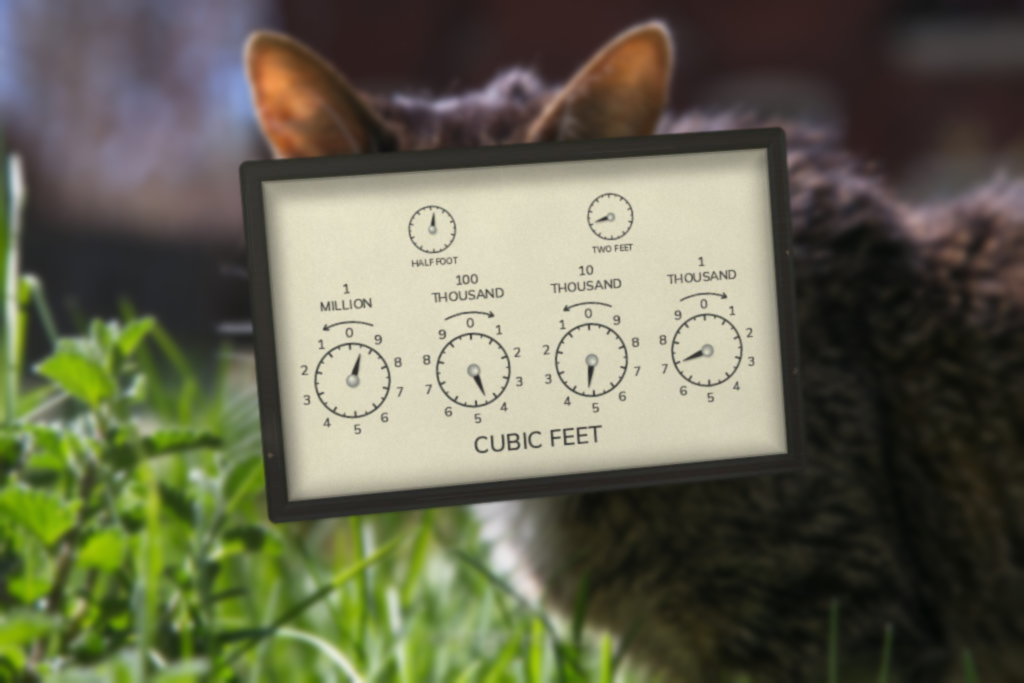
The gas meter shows {"value": 944700, "unit": "ft³"}
